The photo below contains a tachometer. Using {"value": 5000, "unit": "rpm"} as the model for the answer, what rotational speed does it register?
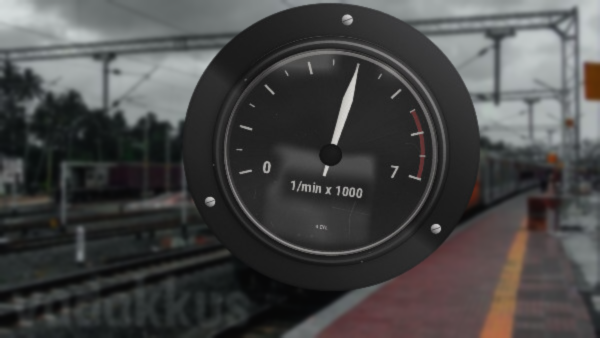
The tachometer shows {"value": 4000, "unit": "rpm"}
